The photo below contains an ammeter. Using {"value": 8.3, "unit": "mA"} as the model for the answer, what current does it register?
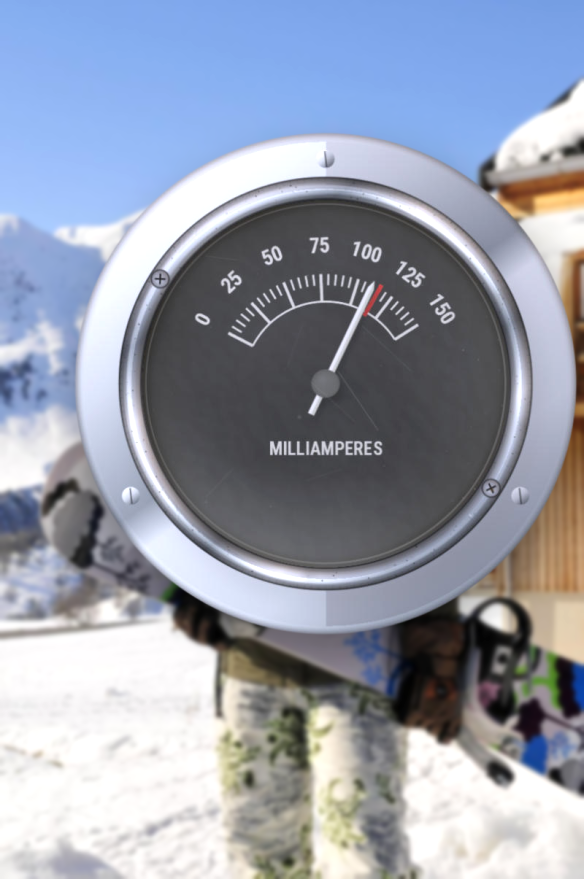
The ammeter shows {"value": 110, "unit": "mA"}
